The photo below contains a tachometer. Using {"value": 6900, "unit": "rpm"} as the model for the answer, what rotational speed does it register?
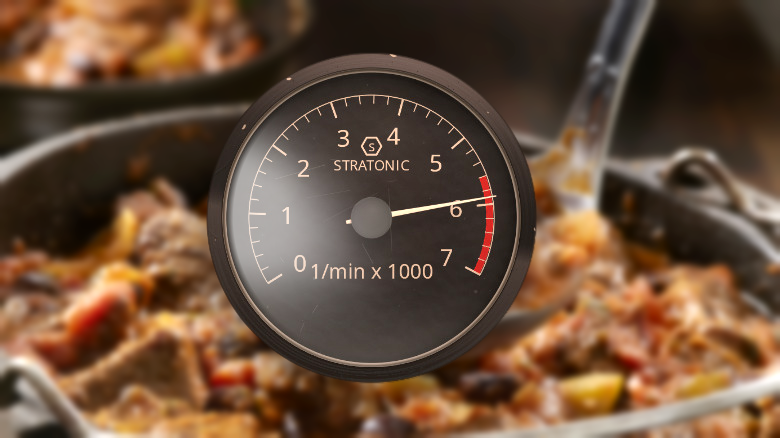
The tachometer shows {"value": 5900, "unit": "rpm"}
